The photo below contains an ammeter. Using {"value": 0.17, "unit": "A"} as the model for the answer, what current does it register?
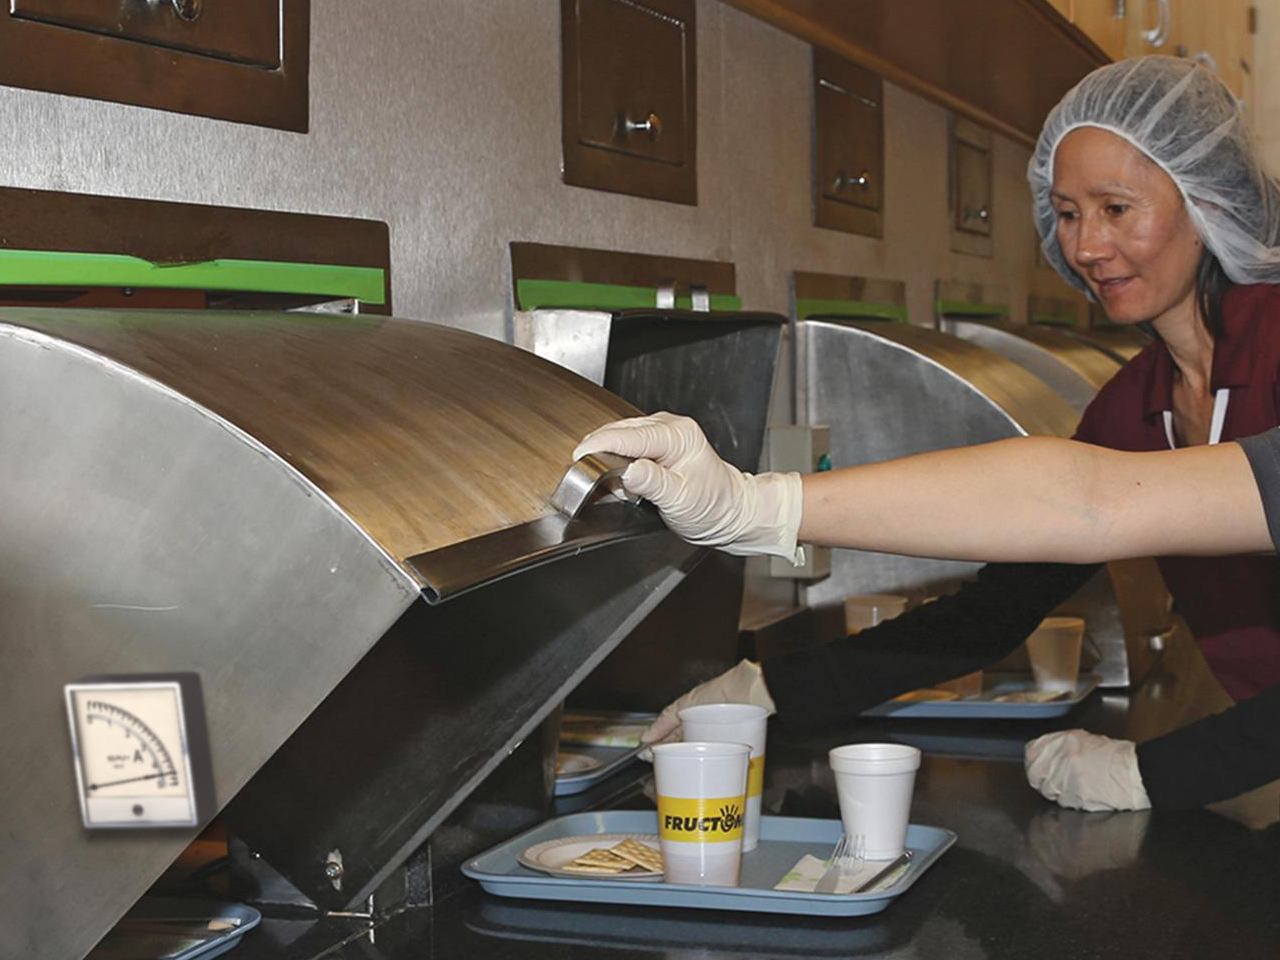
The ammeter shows {"value": 4.5, "unit": "A"}
